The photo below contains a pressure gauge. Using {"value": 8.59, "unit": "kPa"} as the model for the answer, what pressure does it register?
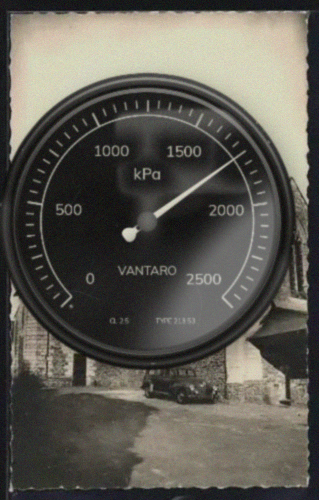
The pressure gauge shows {"value": 1750, "unit": "kPa"}
